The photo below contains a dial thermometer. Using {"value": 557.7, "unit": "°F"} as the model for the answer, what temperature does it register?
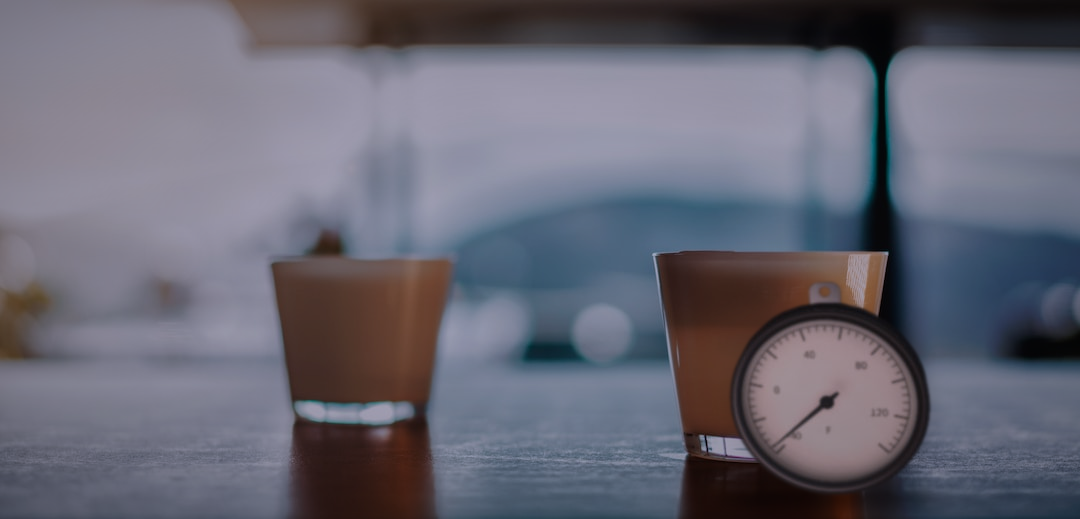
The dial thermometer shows {"value": -36, "unit": "°F"}
